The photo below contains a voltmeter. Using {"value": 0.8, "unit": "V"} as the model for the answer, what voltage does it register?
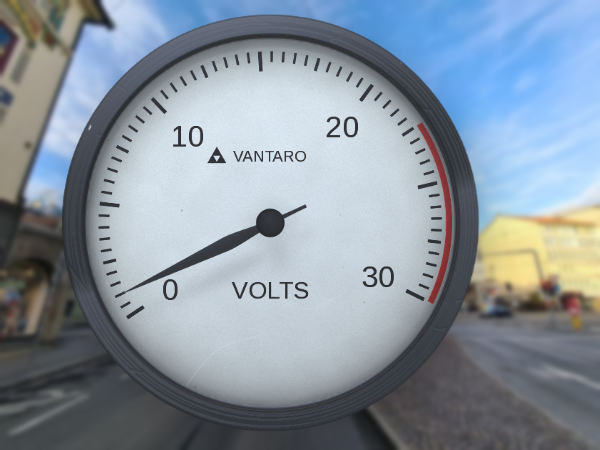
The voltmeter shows {"value": 1, "unit": "V"}
